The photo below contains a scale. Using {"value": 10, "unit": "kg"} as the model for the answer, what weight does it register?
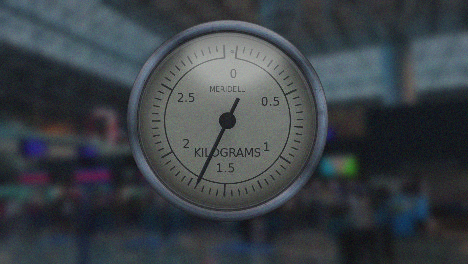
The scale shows {"value": 1.7, "unit": "kg"}
